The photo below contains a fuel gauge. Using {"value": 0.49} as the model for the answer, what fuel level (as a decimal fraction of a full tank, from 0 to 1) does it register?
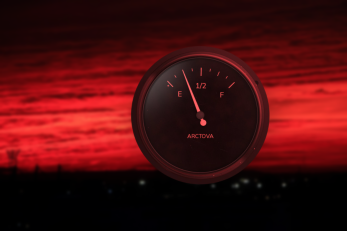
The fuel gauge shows {"value": 0.25}
